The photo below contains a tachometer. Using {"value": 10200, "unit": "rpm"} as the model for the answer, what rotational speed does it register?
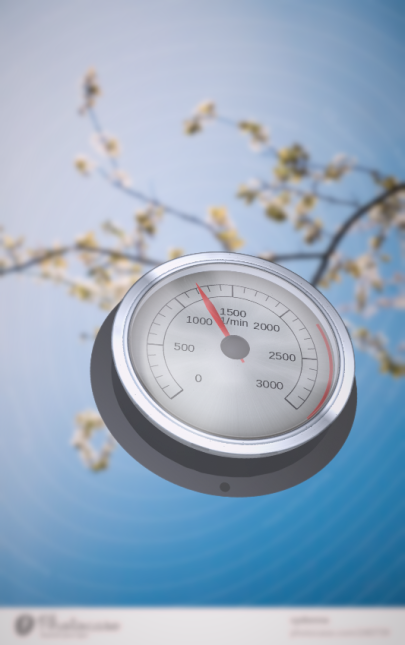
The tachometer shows {"value": 1200, "unit": "rpm"}
